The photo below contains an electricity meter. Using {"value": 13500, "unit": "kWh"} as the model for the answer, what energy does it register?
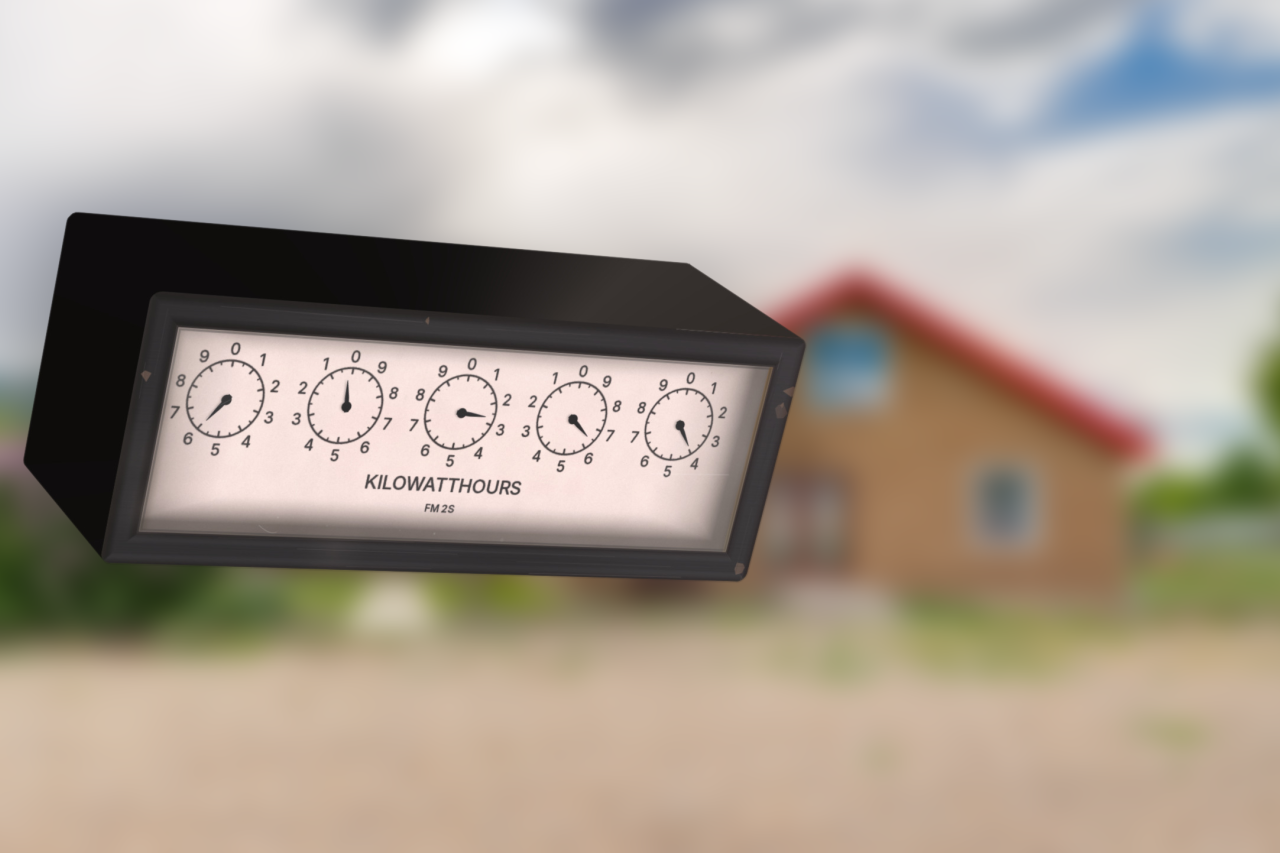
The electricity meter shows {"value": 60264, "unit": "kWh"}
